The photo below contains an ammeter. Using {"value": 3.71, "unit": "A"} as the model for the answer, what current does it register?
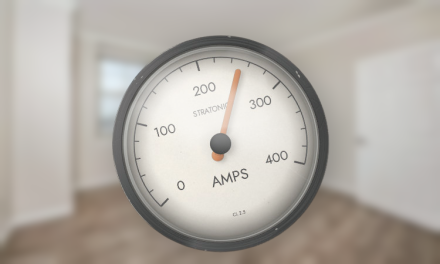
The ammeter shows {"value": 250, "unit": "A"}
